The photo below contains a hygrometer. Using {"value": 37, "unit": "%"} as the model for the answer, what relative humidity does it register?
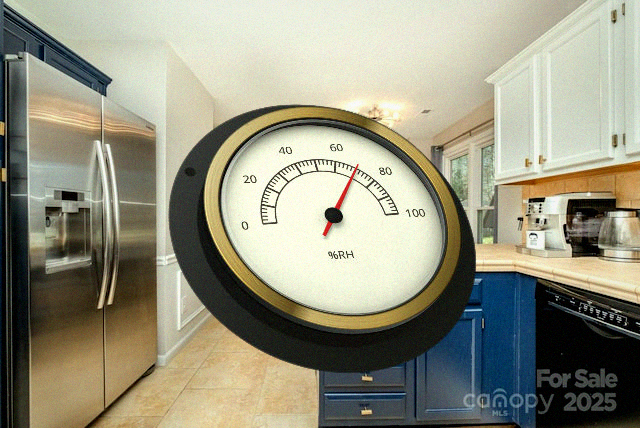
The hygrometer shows {"value": 70, "unit": "%"}
